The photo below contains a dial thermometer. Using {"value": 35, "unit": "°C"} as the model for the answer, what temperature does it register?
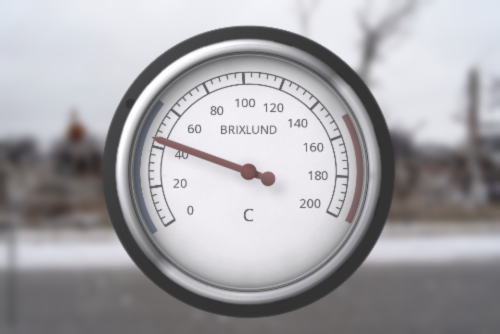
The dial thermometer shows {"value": 44, "unit": "°C"}
